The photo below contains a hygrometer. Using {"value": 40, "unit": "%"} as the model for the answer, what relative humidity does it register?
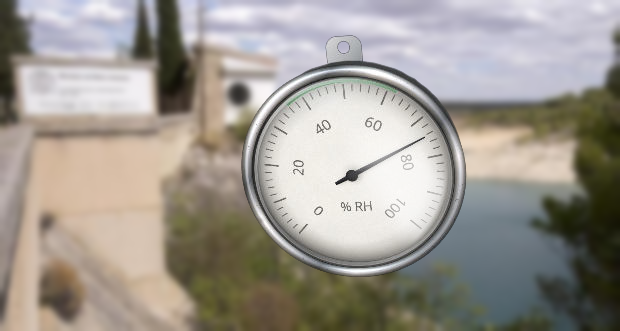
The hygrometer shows {"value": 74, "unit": "%"}
